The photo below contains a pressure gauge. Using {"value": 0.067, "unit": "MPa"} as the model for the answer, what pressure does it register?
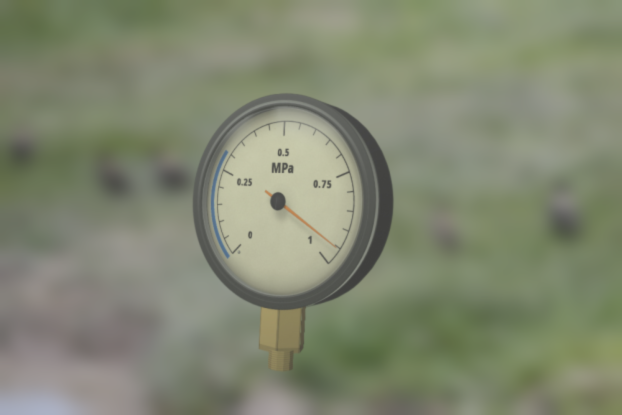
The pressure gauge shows {"value": 0.95, "unit": "MPa"}
